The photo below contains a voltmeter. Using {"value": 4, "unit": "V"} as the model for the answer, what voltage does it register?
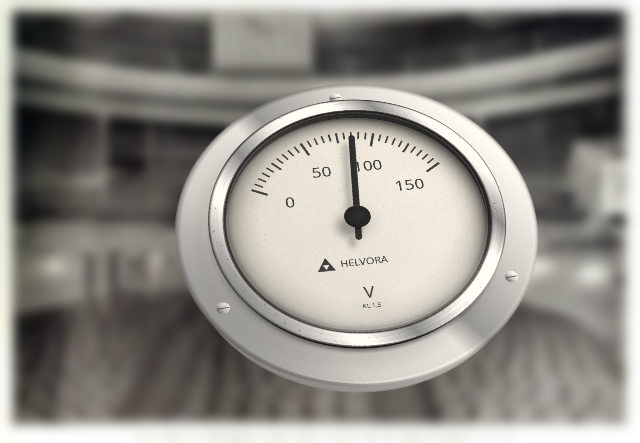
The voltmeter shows {"value": 85, "unit": "V"}
